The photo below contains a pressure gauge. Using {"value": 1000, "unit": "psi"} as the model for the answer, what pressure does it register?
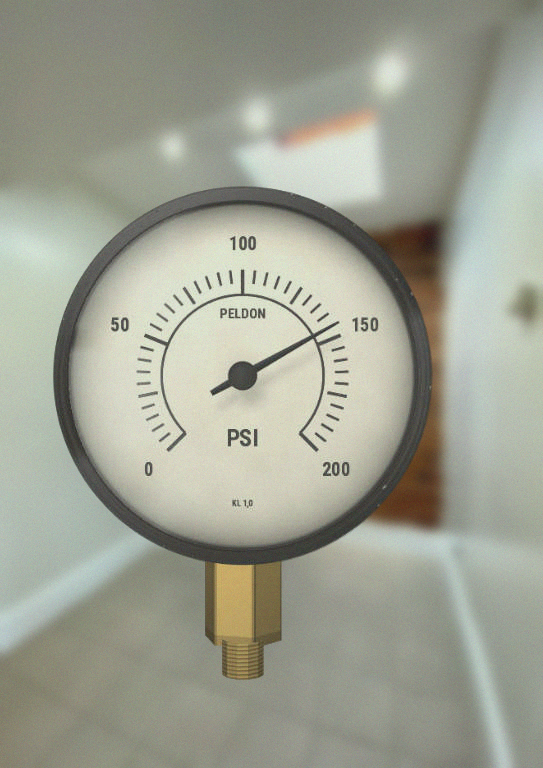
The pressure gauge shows {"value": 145, "unit": "psi"}
